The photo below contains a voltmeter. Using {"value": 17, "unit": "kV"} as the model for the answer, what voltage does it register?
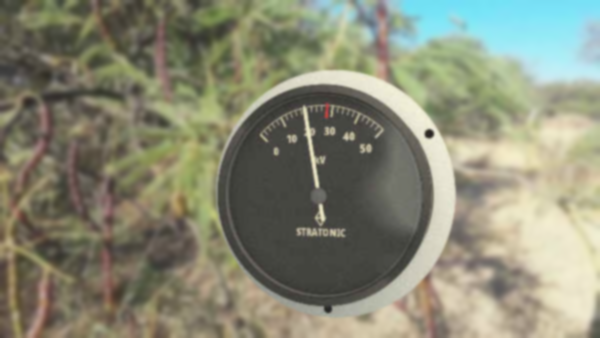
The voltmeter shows {"value": 20, "unit": "kV"}
